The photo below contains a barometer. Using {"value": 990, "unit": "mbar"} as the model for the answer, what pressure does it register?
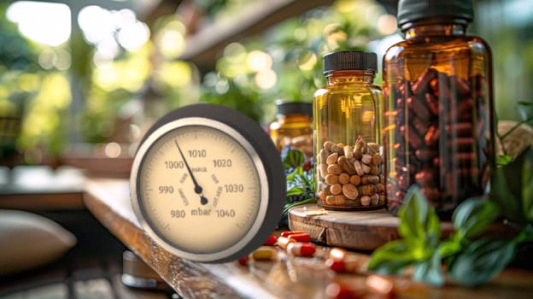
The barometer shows {"value": 1005, "unit": "mbar"}
